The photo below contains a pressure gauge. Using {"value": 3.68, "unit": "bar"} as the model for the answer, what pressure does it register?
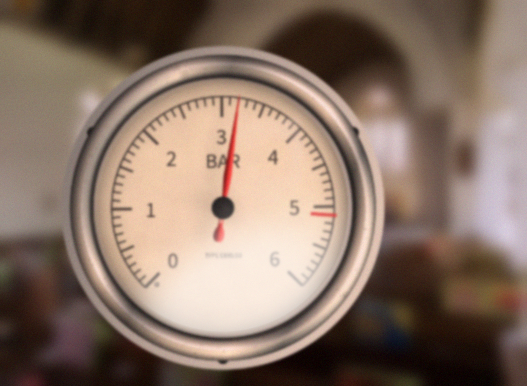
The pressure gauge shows {"value": 3.2, "unit": "bar"}
